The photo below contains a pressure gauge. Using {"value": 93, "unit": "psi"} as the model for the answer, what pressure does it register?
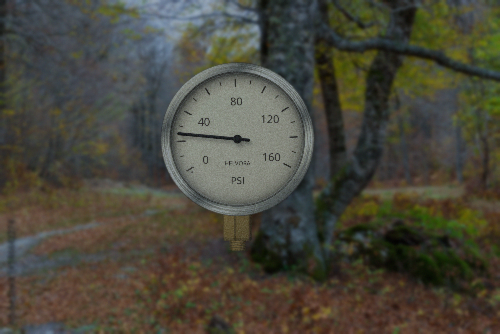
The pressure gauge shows {"value": 25, "unit": "psi"}
